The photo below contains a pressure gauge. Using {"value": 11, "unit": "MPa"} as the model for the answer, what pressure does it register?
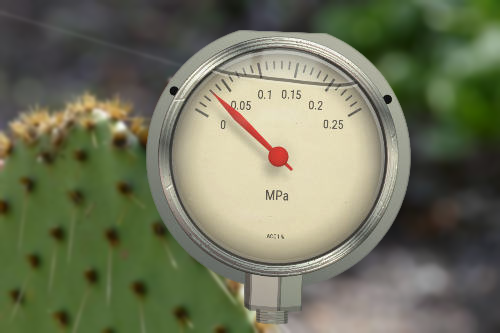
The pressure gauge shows {"value": 0.03, "unit": "MPa"}
